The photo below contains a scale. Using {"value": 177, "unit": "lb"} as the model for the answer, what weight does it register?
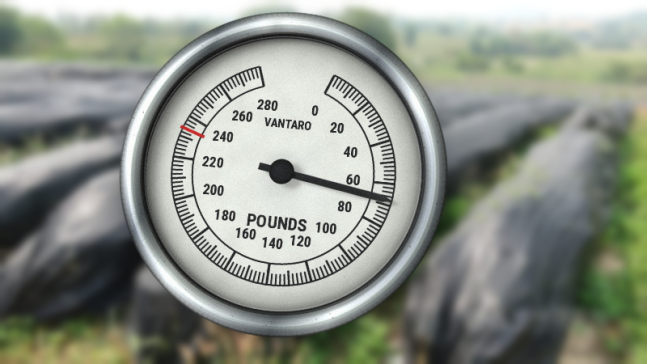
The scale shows {"value": 68, "unit": "lb"}
